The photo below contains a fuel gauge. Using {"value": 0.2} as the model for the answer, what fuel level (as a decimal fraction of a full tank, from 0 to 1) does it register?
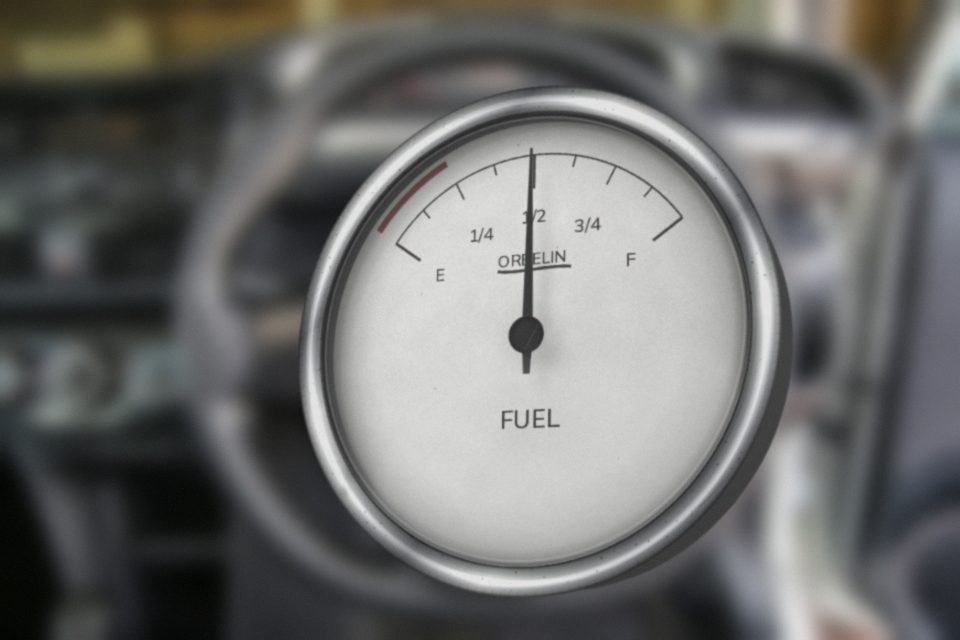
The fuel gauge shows {"value": 0.5}
